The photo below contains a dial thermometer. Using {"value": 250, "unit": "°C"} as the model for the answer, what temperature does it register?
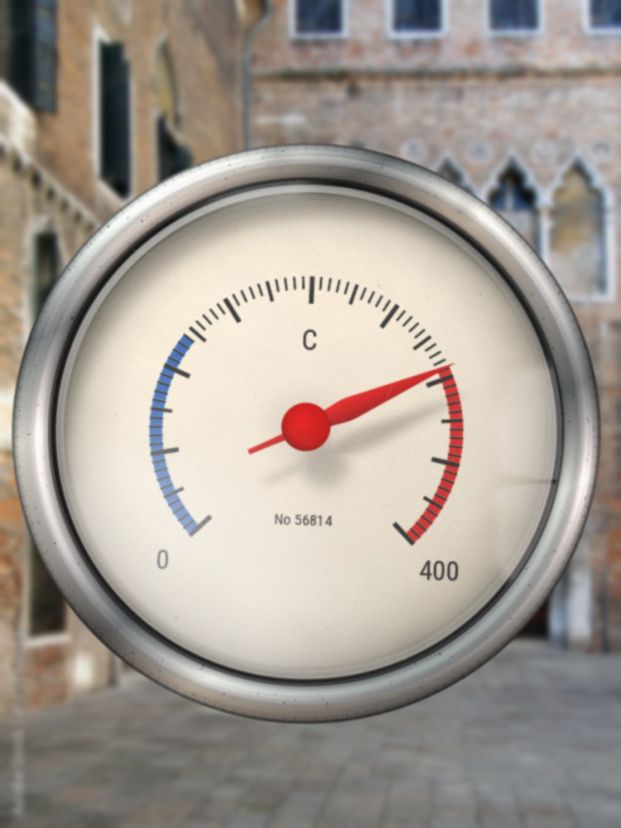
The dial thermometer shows {"value": 295, "unit": "°C"}
